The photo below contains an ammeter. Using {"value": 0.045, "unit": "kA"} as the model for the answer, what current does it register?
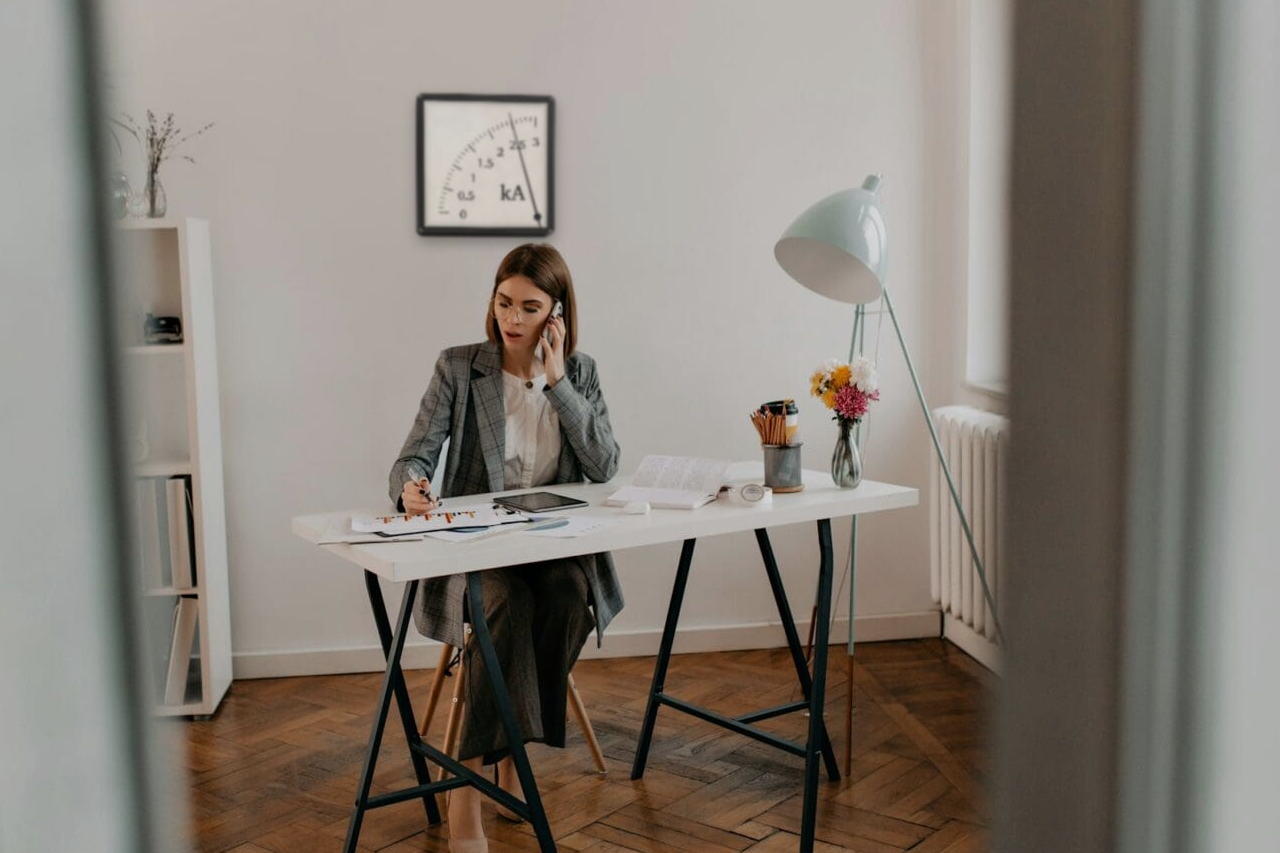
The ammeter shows {"value": 2.5, "unit": "kA"}
